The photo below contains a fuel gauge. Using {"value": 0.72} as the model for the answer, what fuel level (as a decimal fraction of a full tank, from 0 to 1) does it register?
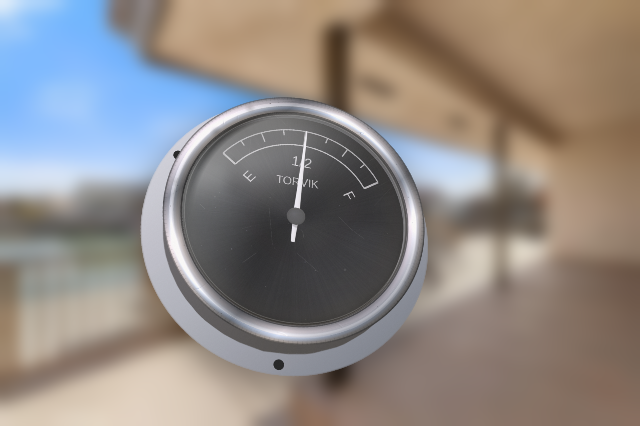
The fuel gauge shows {"value": 0.5}
